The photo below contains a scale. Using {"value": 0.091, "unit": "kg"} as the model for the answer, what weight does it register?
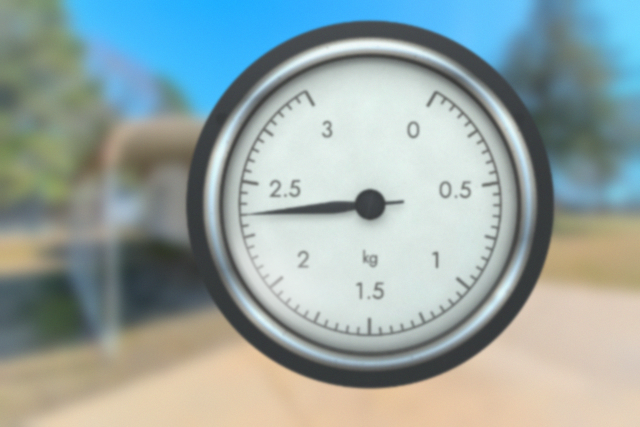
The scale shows {"value": 2.35, "unit": "kg"}
